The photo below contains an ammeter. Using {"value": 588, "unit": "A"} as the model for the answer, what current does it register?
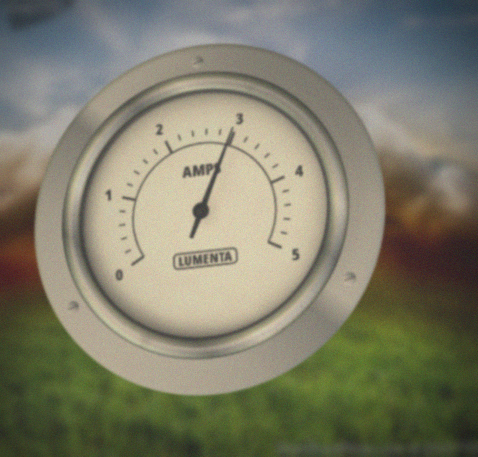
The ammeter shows {"value": 3, "unit": "A"}
